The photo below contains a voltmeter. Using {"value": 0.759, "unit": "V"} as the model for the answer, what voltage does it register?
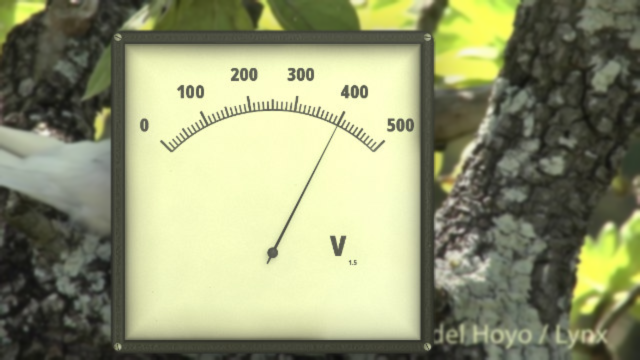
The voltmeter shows {"value": 400, "unit": "V"}
